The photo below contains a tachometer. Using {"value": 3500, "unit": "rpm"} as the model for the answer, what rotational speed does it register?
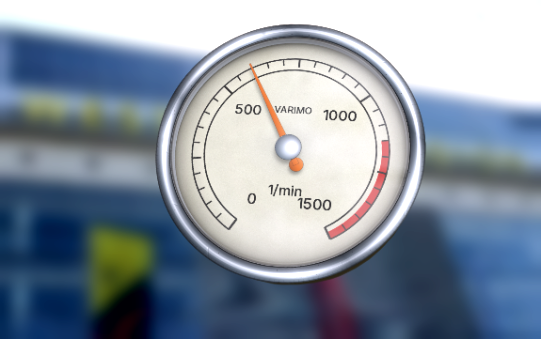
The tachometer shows {"value": 600, "unit": "rpm"}
